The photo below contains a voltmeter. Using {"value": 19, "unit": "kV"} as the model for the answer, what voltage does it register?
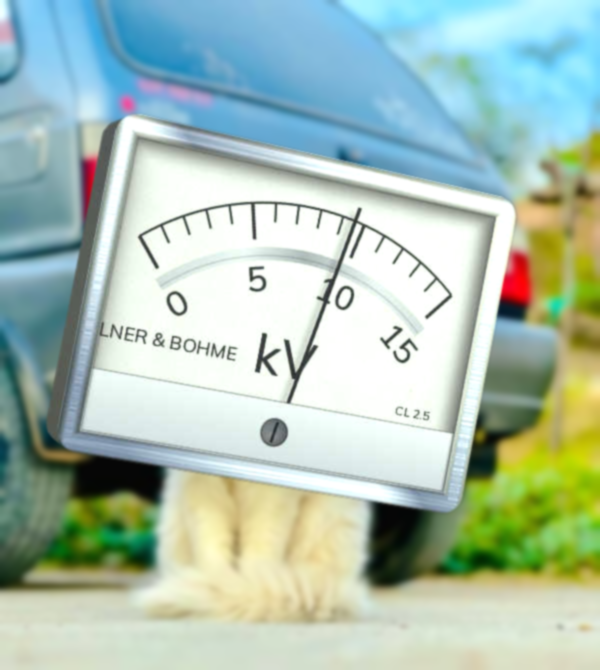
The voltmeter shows {"value": 9.5, "unit": "kV"}
